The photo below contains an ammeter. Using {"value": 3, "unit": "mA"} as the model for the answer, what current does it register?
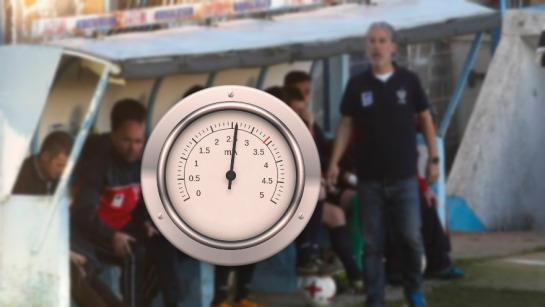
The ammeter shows {"value": 2.6, "unit": "mA"}
